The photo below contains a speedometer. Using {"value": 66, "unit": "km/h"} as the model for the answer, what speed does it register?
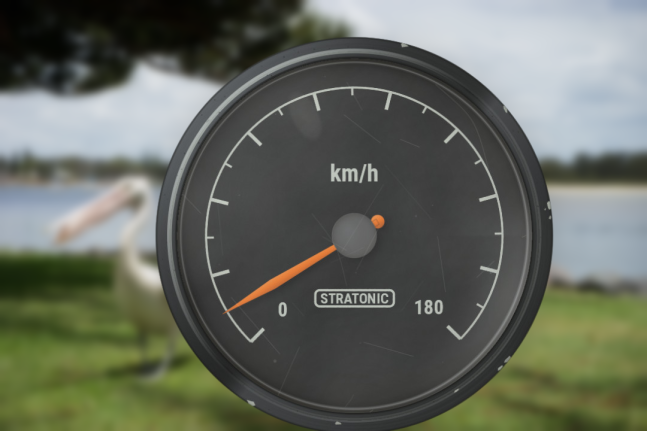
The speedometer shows {"value": 10, "unit": "km/h"}
